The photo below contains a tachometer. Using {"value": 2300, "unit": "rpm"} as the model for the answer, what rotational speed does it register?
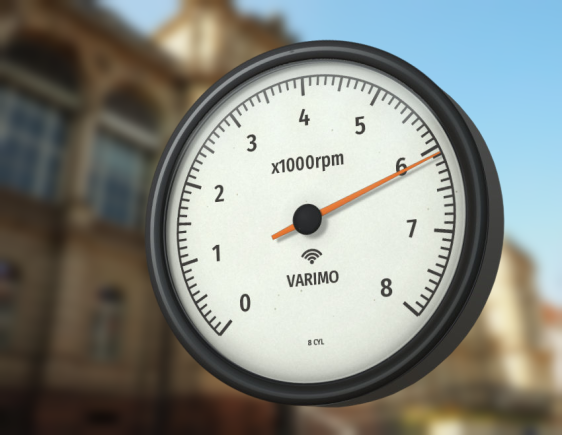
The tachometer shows {"value": 6100, "unit": "rpm"}
